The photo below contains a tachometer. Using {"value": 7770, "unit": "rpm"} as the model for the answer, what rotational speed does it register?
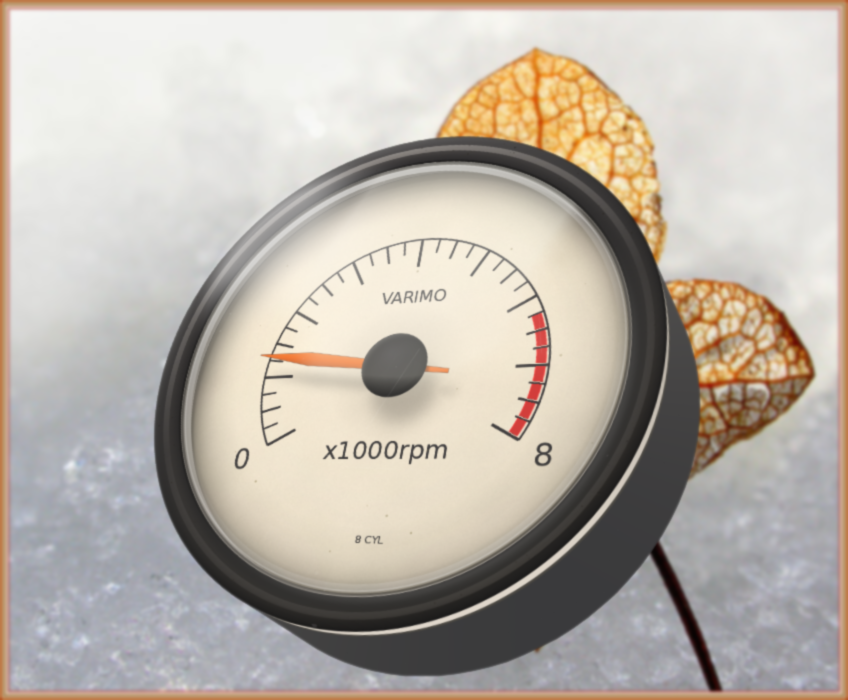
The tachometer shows {"value": 1250, "unit": "rpm"}
